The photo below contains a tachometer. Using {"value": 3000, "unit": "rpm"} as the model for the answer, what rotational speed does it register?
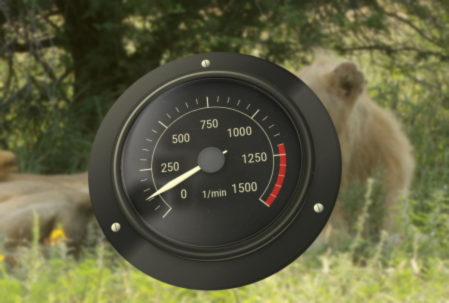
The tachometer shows {"value": 100, "unit": "rpm"}
